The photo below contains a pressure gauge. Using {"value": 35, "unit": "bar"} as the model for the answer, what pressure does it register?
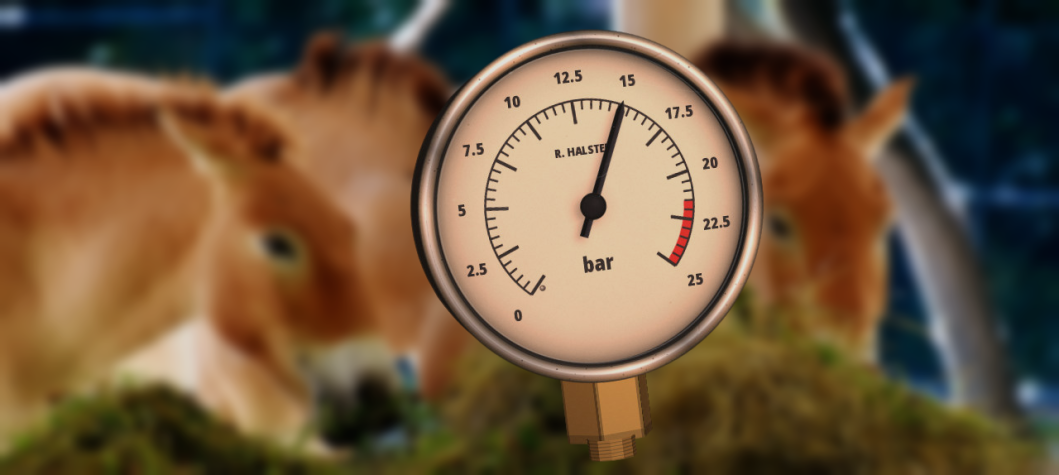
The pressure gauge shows {"value": 15, "unit": "bar"}
